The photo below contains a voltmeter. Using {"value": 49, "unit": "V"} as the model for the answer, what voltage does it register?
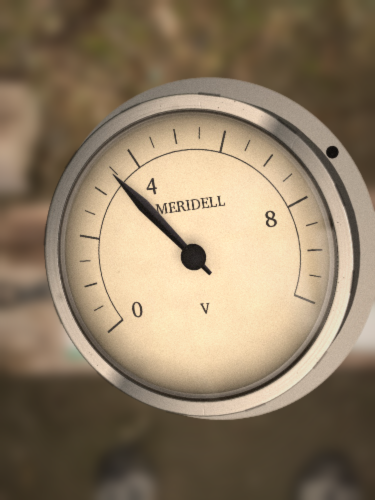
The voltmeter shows {"value": 3.5, "unit": "V"}
